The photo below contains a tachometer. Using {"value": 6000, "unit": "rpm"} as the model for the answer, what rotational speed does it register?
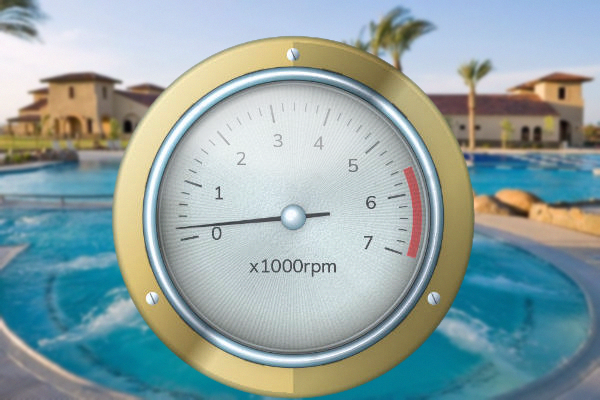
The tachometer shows {"value": 200, "unit": "rpm"}
